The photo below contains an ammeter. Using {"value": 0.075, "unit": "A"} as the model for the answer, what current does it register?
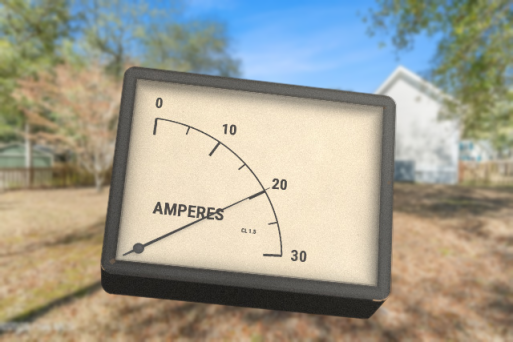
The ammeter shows {"value": 20, "unit": "A"}
